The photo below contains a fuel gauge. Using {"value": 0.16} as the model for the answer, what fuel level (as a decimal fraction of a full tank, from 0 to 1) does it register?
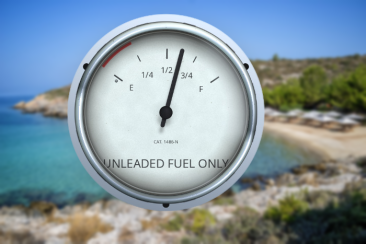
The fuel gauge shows {"value": 0.625}
